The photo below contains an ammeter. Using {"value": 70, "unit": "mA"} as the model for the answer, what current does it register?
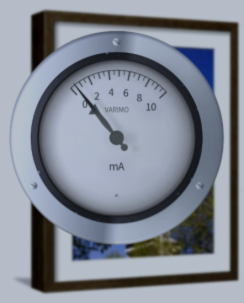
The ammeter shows {"value": 0.5, "unit": "mA"}
